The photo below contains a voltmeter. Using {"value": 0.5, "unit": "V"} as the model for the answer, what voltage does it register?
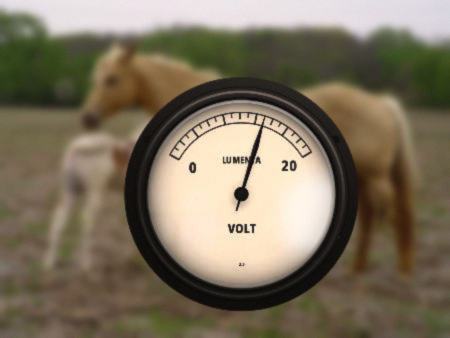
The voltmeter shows {"value": 13, "unit": "V"}
